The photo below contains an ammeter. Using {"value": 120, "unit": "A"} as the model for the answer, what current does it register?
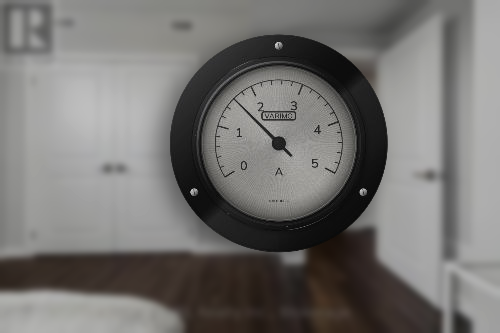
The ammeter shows {"value": 1.6, "unit": "A"}
